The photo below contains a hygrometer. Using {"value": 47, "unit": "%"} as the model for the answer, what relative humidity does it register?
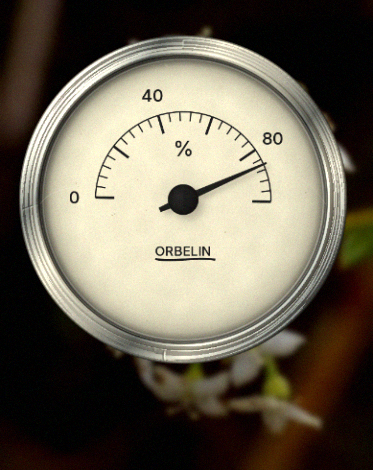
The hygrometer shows {"value": 86, "unit": "%"}
